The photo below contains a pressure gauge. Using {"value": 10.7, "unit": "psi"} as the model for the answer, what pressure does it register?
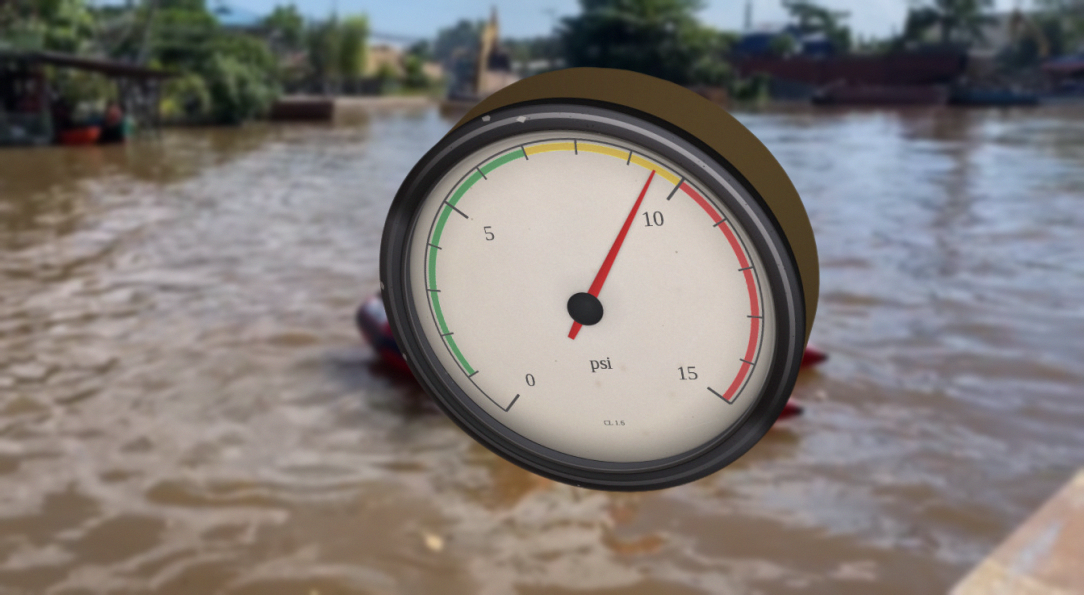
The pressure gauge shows {"value": 9.5, "unit": "psi"}
